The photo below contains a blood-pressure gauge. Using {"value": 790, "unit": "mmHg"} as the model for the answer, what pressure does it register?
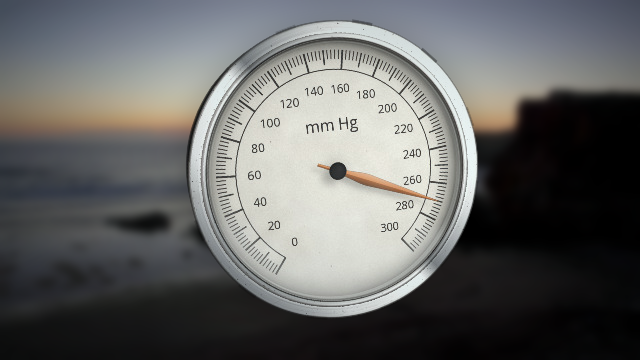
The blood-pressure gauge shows {"value": 270, "unit": "mmHg"}
